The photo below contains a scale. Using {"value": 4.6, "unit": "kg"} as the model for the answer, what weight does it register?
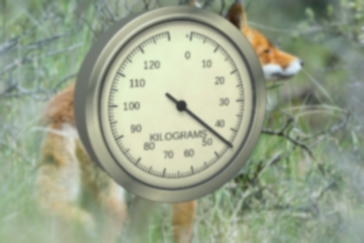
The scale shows {"value": 45, "unit": "kg"}
